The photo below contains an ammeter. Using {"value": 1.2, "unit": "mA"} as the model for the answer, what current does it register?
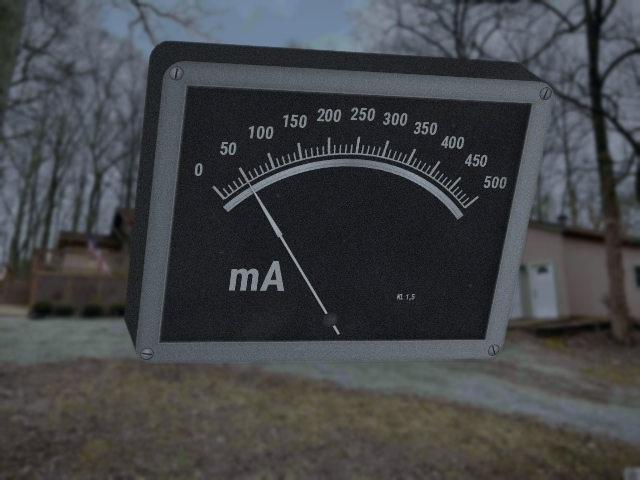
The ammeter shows {"value": 50, "unit": "mA"}
